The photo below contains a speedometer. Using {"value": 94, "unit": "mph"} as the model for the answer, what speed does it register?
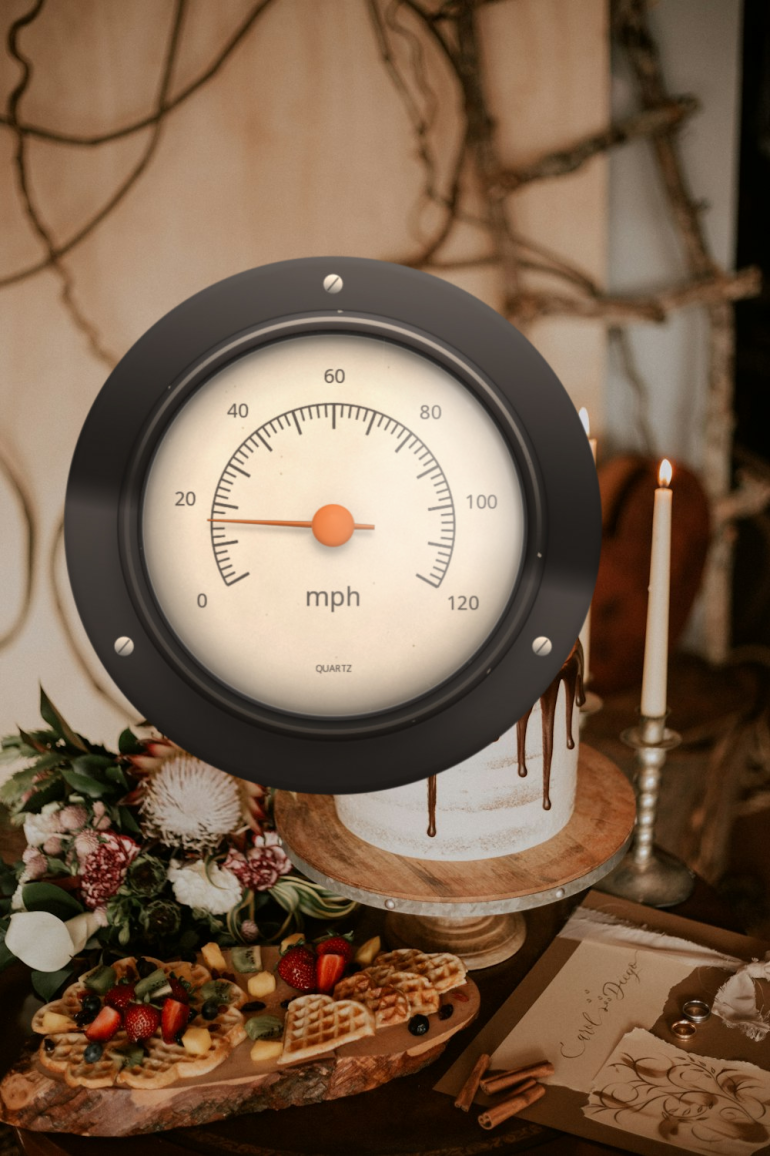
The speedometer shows {"value": 16, "unit": "mph"}
